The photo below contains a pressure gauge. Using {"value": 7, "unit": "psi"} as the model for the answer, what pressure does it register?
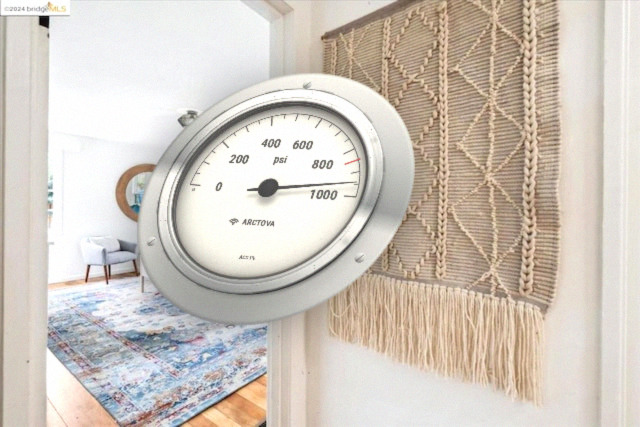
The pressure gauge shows {"value": 950, "unit": "psi"}
